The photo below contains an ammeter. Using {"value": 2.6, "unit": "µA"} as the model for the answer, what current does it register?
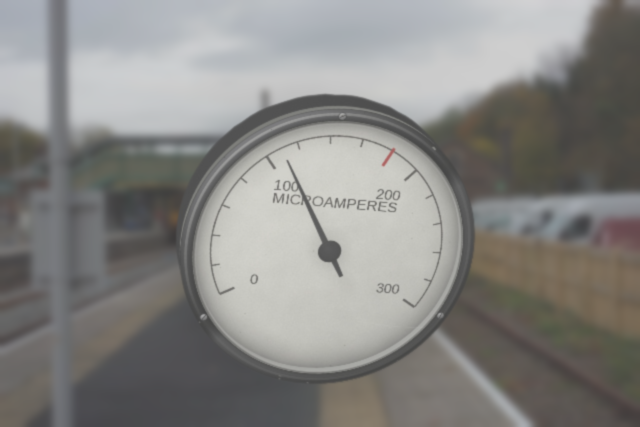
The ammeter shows {"value": 110, "unit": "µA"}
